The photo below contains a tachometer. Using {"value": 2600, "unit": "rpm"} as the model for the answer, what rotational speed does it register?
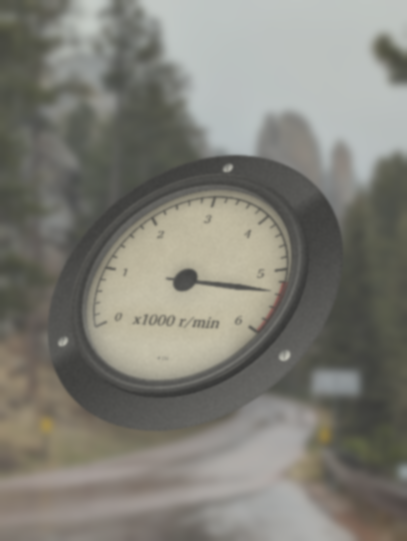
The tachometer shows {"value": 5400, "unit": "rpm"}
